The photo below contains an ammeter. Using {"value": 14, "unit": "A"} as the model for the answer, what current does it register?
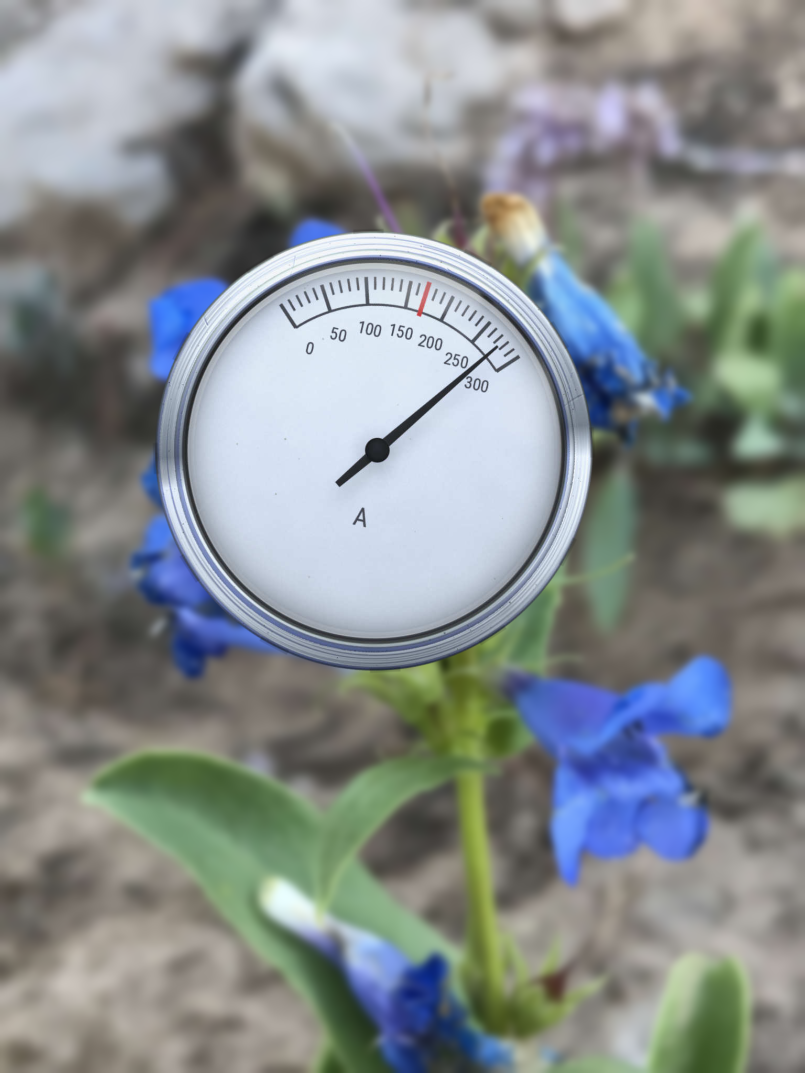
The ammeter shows {"value": 275, "unit": "A"}
